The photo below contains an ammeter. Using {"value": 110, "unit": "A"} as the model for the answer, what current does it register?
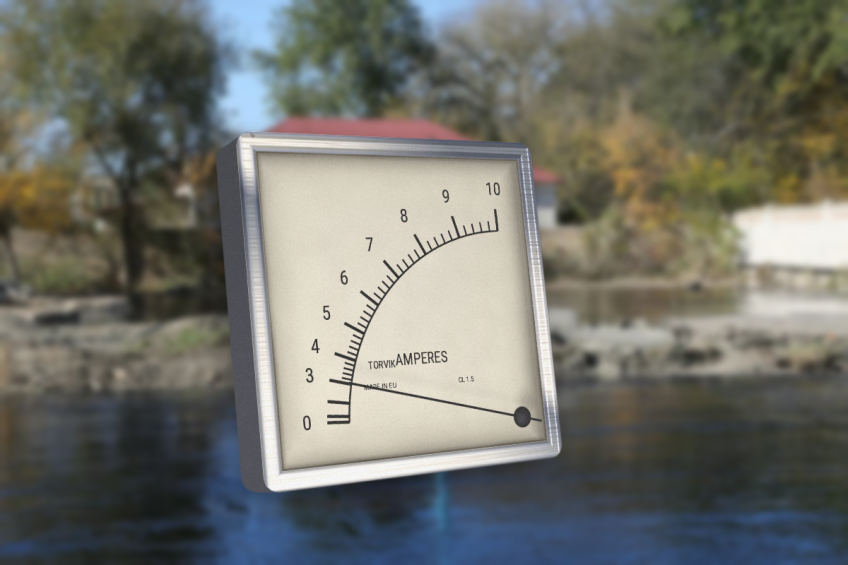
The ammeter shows {"value": 3, "unit": "A"}
